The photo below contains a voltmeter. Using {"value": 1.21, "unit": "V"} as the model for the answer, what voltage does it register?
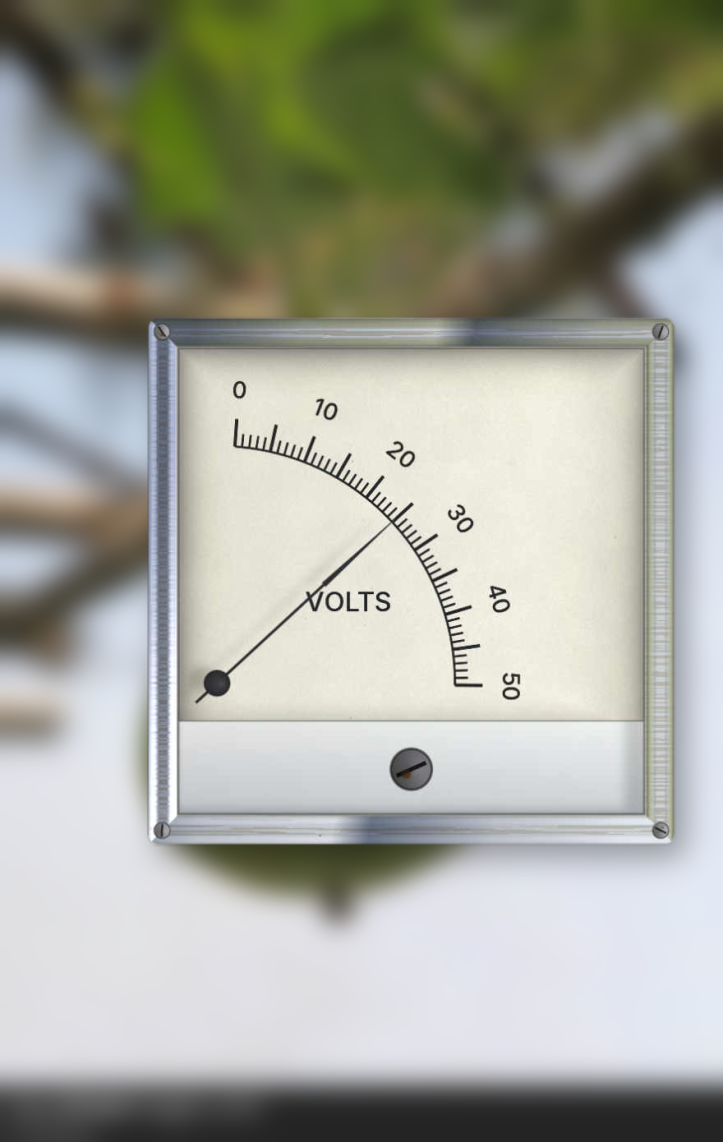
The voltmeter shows {"value": 25, "unit": "V"}
